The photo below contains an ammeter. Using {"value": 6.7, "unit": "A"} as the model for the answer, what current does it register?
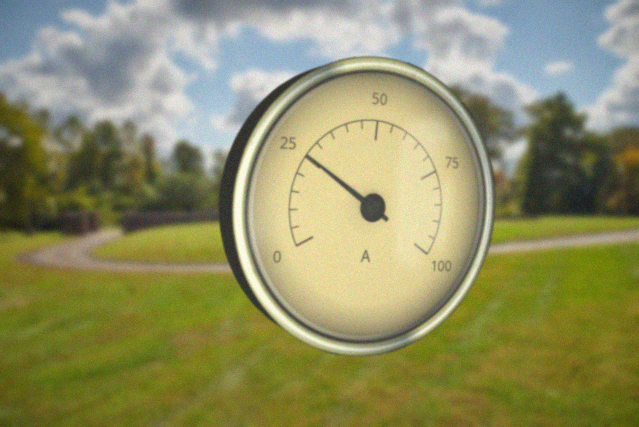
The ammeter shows {"value": 25, "unit": "A"}
